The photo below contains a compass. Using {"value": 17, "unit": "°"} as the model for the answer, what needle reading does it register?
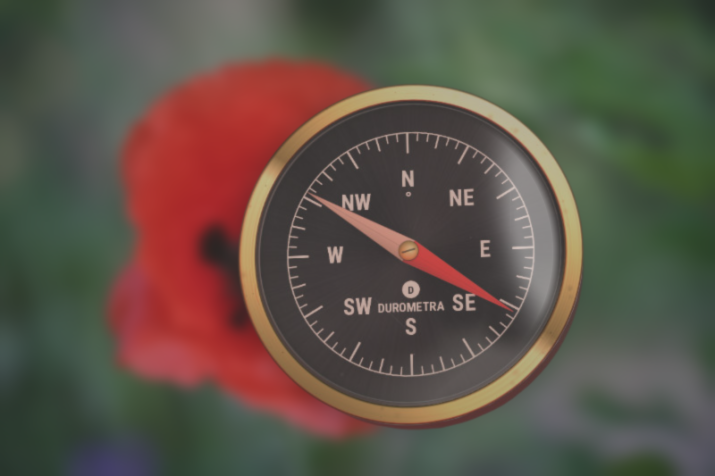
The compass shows {"value": 122.5, "unit": "°"}
